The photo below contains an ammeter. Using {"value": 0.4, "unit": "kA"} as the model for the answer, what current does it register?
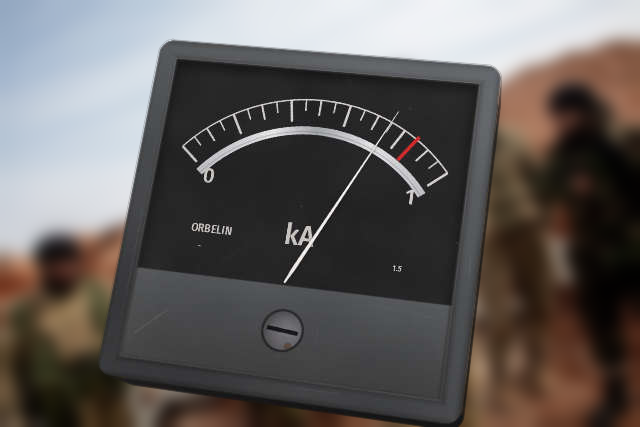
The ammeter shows {"value": 0.75, "unit": "kA"}
